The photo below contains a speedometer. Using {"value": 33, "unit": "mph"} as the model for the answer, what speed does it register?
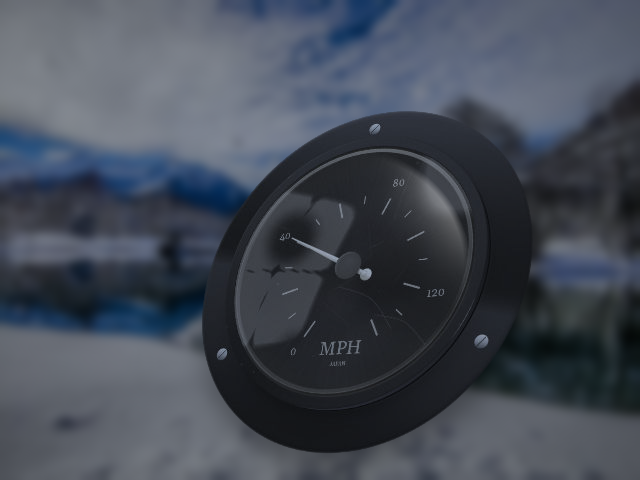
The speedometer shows {"value": 40, "unit": "mph"}
